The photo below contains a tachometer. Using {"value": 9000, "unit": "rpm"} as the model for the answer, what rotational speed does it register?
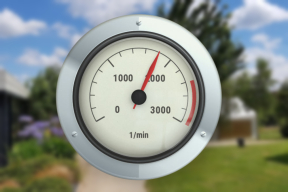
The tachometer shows {"value": 1800, "unit": "rpm"}
